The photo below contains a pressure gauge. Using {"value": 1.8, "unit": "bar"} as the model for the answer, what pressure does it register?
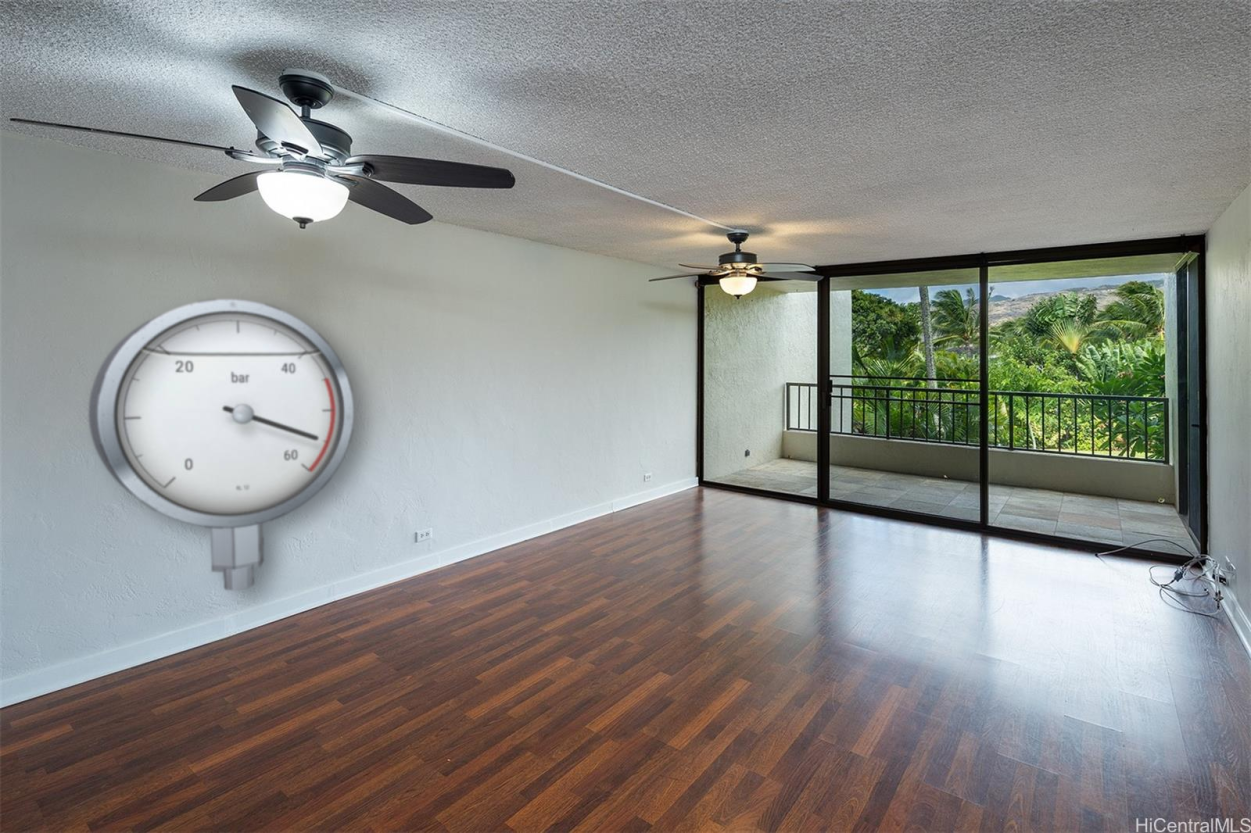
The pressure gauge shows {"value": 55, "unit": "bar"}
